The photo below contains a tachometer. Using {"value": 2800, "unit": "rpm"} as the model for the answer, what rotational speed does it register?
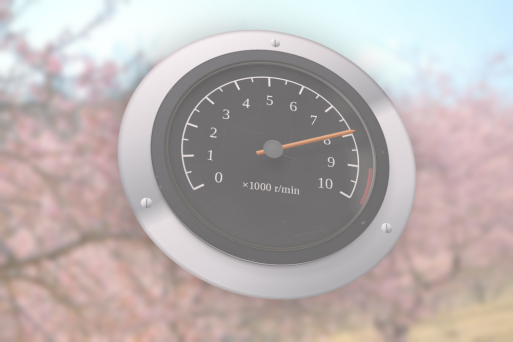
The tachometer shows {"value": 8000, "unit": "rpm"}
